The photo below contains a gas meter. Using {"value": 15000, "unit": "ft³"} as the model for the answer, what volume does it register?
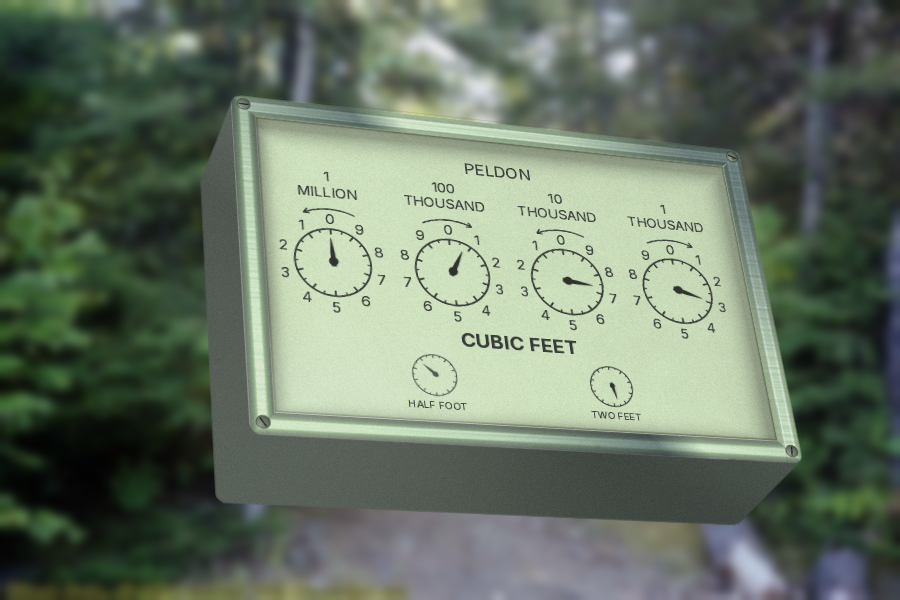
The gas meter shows {"value": 7300, "unit": "ft³"}
